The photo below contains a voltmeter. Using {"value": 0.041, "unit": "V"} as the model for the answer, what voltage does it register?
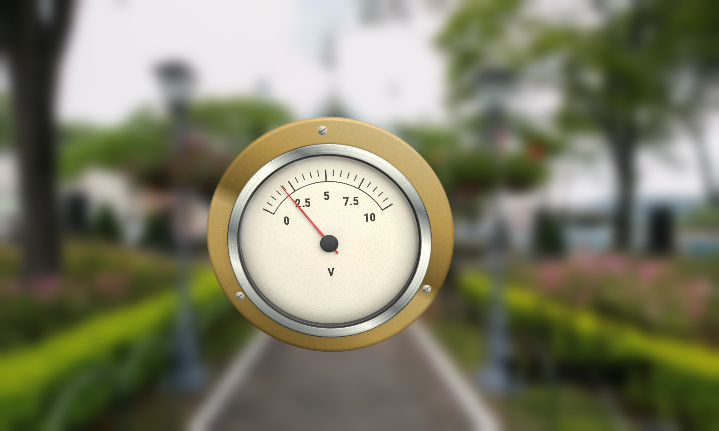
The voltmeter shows {"value": 2, "unit": "V"}
